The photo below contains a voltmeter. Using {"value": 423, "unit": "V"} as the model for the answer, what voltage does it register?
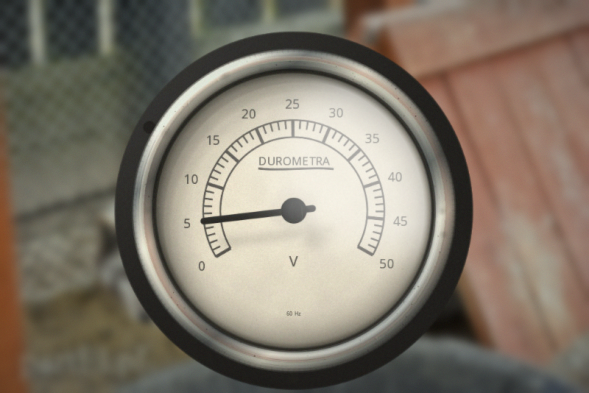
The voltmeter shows {"value": 5, "unit": "V"}
